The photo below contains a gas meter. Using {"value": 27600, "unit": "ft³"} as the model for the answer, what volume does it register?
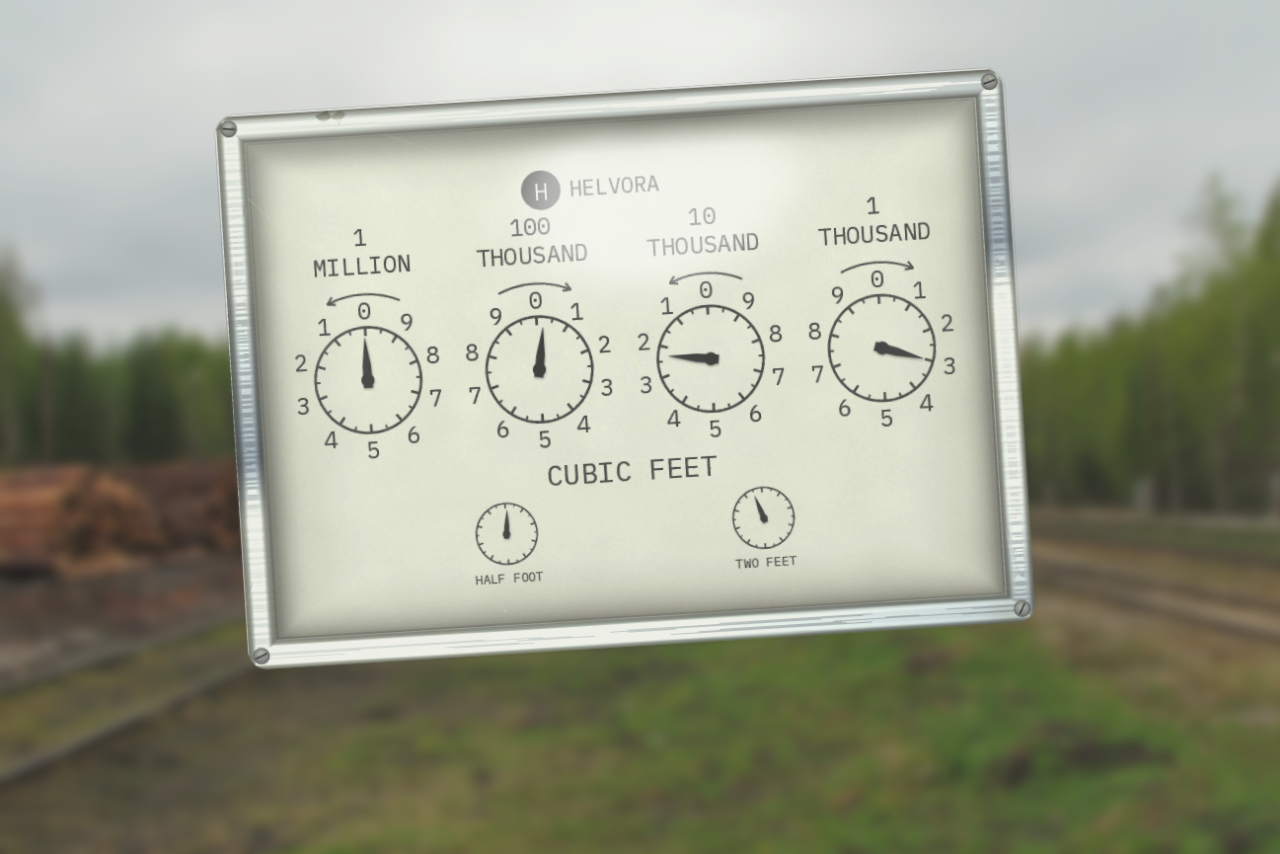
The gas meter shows {"value": 2300, "unit": "ft³"}
